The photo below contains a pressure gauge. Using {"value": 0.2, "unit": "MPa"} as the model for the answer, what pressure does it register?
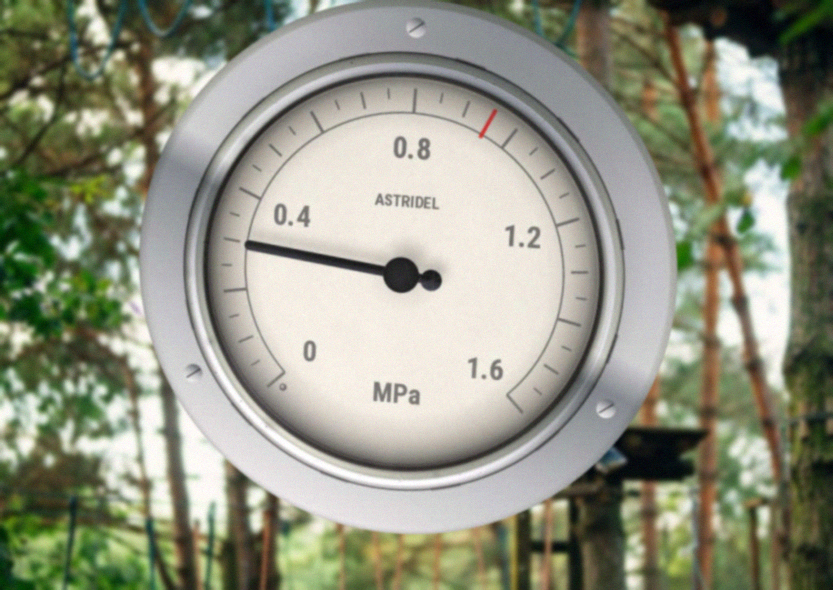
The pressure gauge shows {"value": 0.3, "unit": "MPa"}
